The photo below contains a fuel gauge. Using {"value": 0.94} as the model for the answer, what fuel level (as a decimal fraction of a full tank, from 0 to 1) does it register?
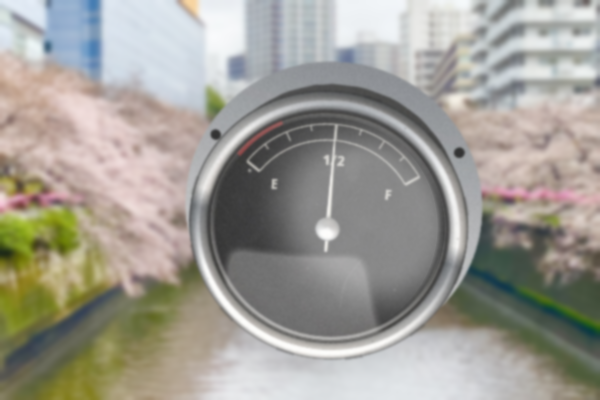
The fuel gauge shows {"value": 0.5}
